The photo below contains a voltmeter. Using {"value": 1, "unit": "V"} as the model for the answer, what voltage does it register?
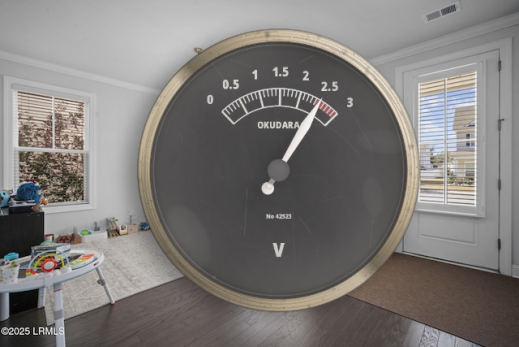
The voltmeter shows {"value": 2.5, "unit": "V"}
